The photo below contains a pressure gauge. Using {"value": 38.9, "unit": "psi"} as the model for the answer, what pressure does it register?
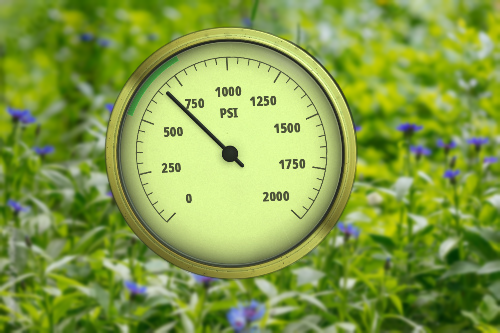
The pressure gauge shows {"value": 675, "unit": "psi"}
